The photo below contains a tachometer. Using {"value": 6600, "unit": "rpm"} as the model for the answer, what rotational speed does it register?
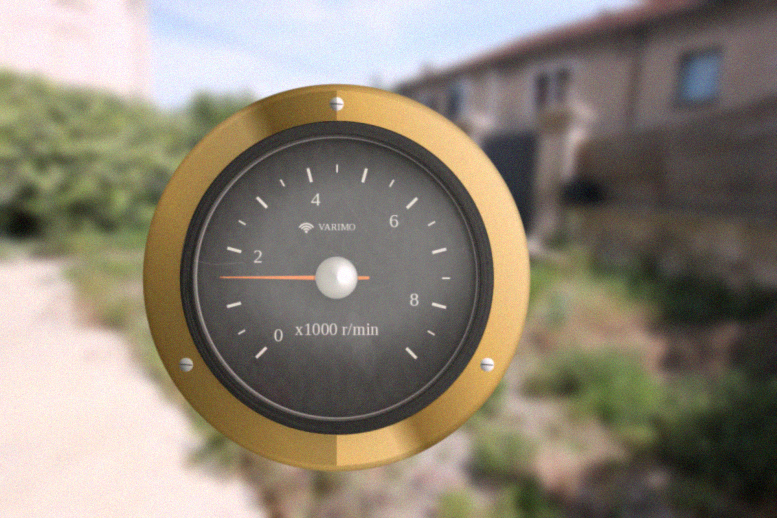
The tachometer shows {"value": 1500, "unit": "rpm"}
